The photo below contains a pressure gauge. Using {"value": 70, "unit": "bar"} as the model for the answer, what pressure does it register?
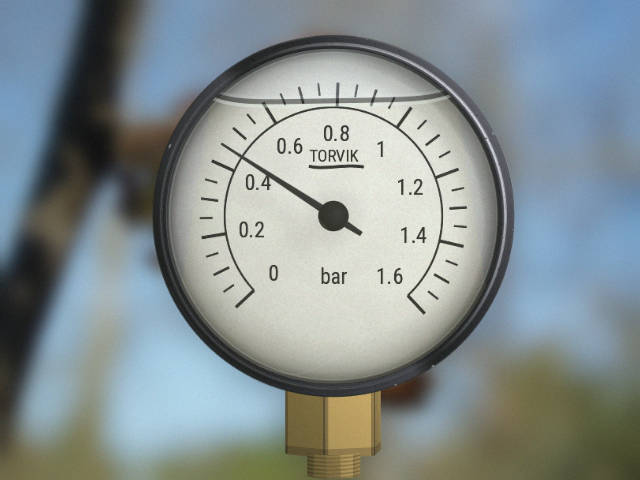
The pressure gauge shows {"value": 0.45, "unit": "bar"}
